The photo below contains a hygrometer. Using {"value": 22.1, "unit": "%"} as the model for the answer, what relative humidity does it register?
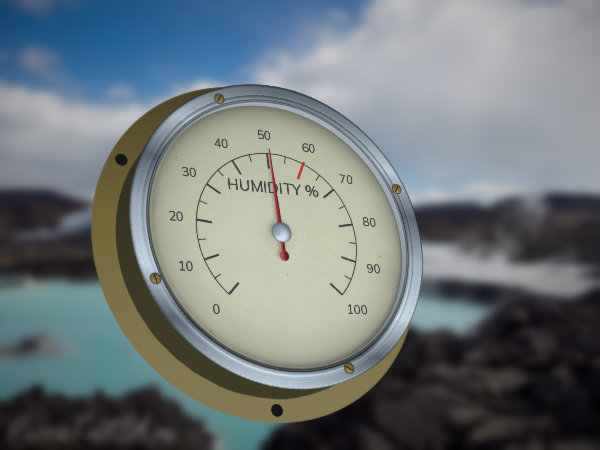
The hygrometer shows {"value": 50, "unit": "%"}
